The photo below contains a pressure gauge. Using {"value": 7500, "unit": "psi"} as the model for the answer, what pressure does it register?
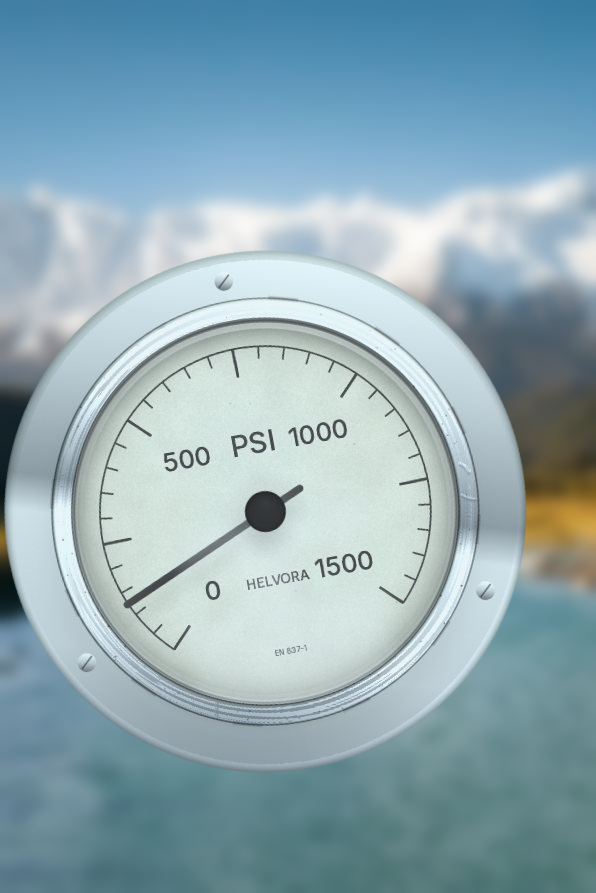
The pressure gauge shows {"value": 125, "unit": "psi"}
